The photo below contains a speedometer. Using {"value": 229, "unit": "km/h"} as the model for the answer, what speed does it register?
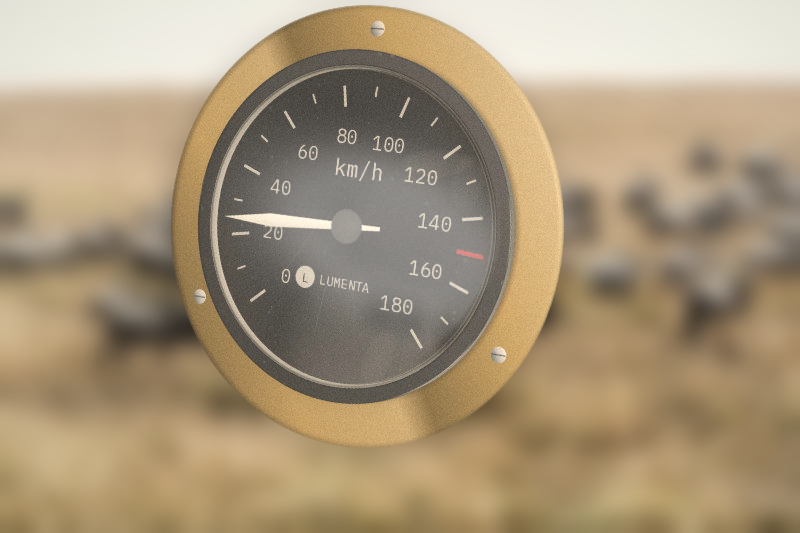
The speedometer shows {"value": 25, "unit": "km/h"}
